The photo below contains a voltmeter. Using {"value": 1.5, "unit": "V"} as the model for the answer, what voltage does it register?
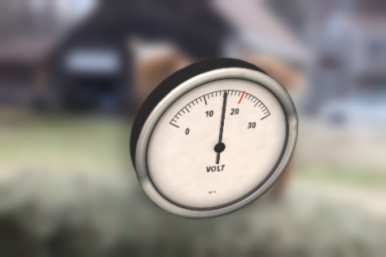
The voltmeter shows {"value": 15, "unit": "V"}
